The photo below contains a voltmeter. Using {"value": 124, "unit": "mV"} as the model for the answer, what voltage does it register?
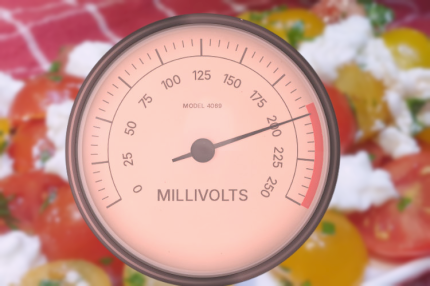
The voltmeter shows {"value": 200, "unit": "mV"}
